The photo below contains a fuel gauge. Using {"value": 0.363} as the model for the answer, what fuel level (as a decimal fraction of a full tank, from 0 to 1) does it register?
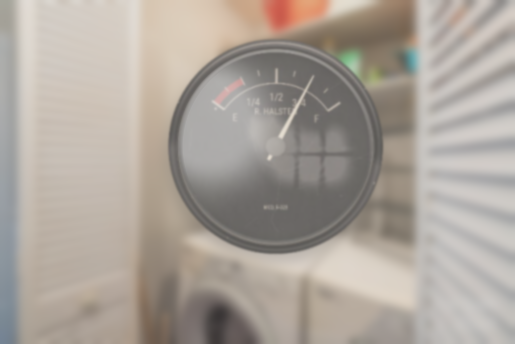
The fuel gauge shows {"value": 0.75}
